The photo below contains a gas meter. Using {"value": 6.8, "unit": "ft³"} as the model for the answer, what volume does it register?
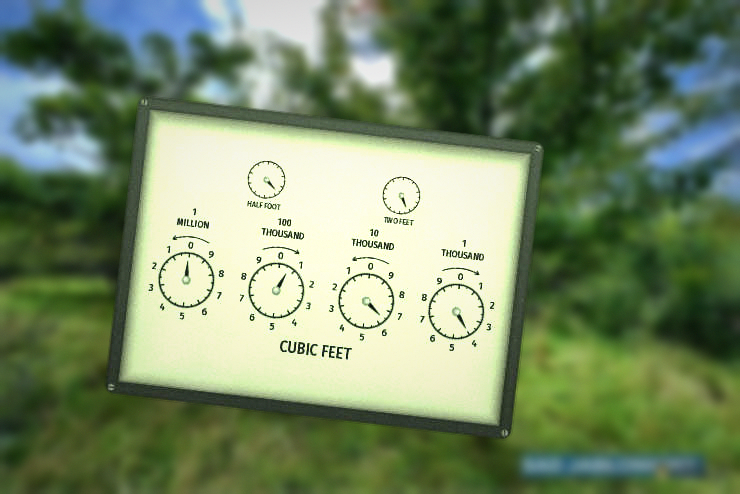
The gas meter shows {"value": 6400, "unit": "ft³"}
